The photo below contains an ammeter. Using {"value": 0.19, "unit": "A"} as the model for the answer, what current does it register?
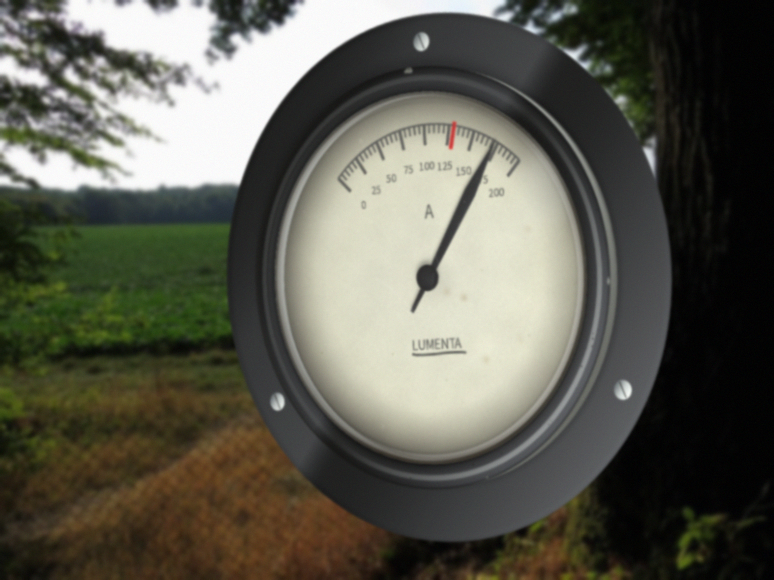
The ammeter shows {"value": 175, "unit": "A"}
